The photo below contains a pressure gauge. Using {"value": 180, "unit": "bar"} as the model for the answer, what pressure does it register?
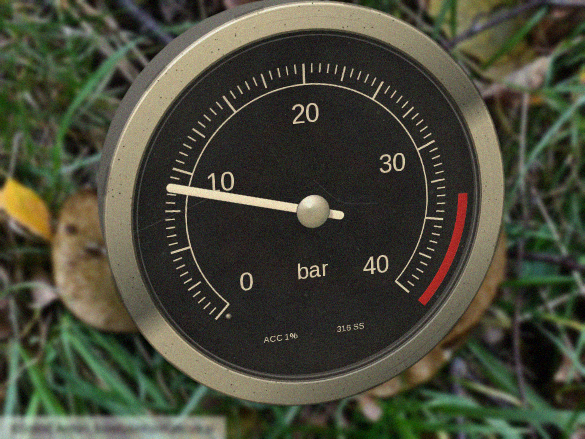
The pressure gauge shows {"value": 9, "unit": "bar"}
